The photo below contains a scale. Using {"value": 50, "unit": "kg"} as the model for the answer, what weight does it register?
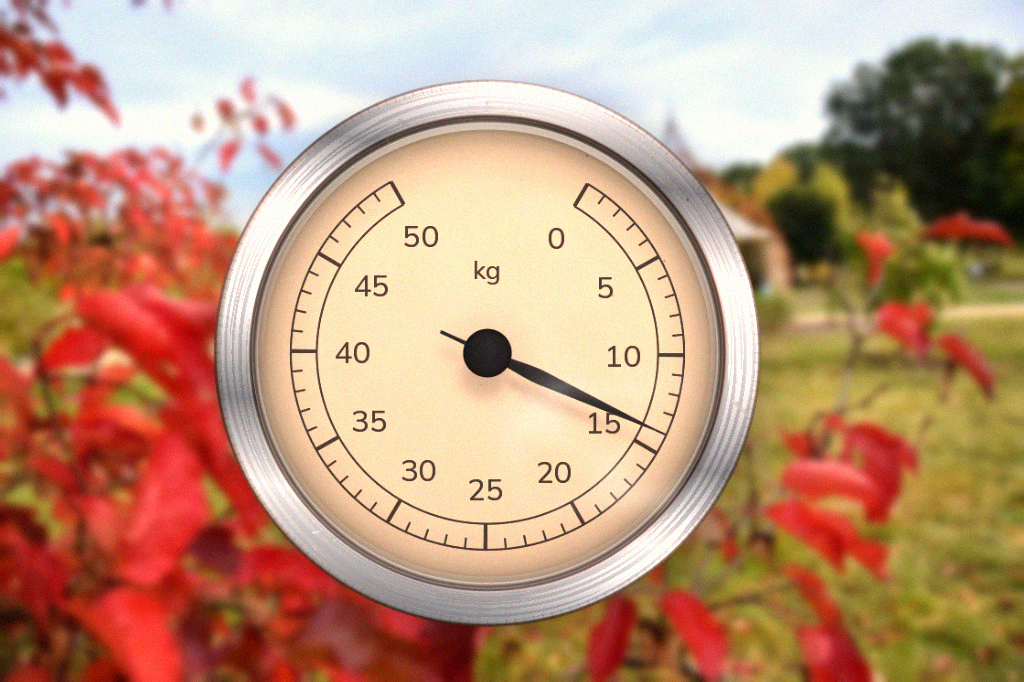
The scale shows {"value": 14, "unit": "kg"}
